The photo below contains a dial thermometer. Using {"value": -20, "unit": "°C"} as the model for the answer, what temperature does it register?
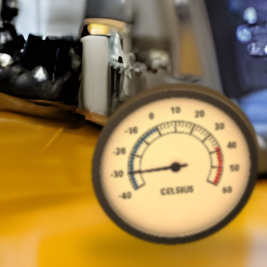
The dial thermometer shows {"value": -30, "unit": "°C"}
